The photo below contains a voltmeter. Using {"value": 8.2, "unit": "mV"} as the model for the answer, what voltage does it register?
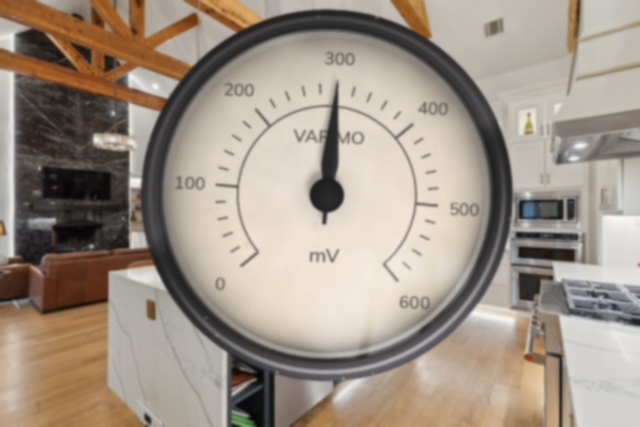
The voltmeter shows {"value": 300, "unit": "mV"}
